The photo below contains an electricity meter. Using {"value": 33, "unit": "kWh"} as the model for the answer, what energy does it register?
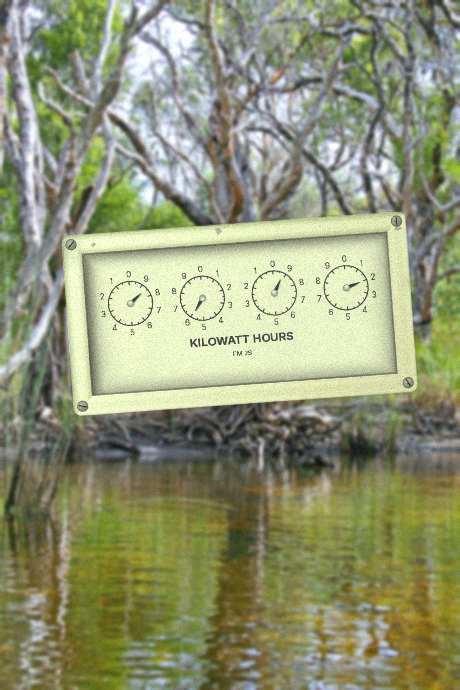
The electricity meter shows {"value": 8592, "unit": "kWh"}
